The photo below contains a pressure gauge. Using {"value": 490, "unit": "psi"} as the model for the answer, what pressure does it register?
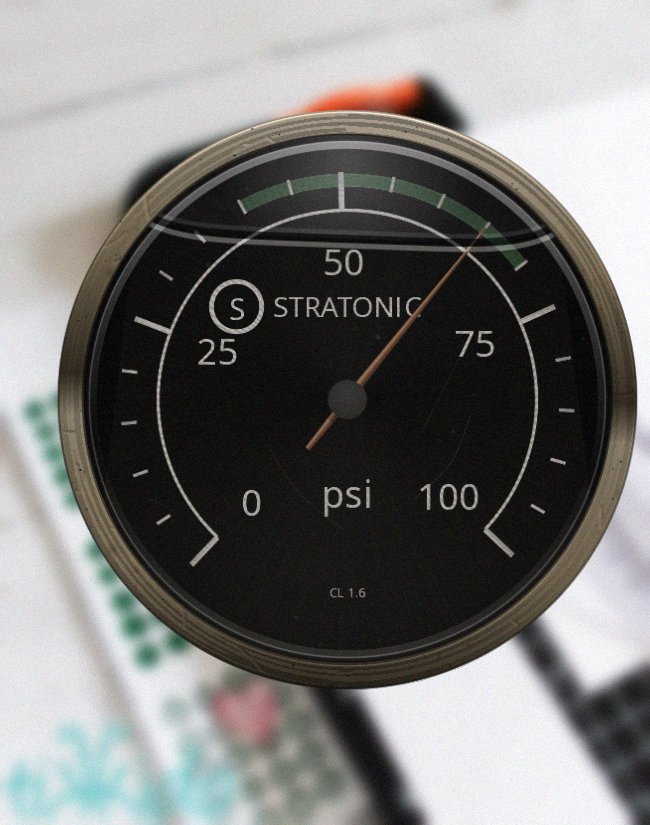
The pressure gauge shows {"value": 65, "unit": "psi"}
